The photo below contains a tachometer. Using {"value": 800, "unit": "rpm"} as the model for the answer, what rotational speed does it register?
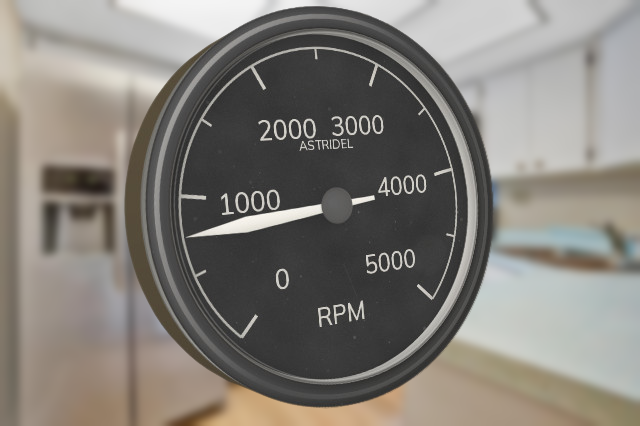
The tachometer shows {"value": 750, "unit": "rpm"}
